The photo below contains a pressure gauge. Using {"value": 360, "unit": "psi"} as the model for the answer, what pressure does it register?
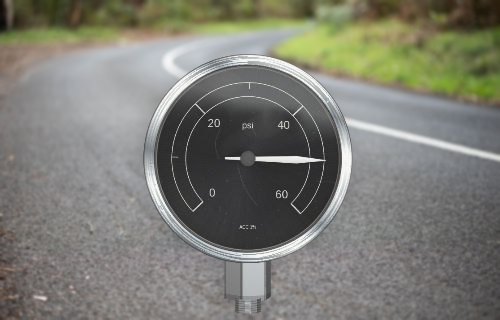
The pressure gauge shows {"value": 50, "unit": "psi"}
